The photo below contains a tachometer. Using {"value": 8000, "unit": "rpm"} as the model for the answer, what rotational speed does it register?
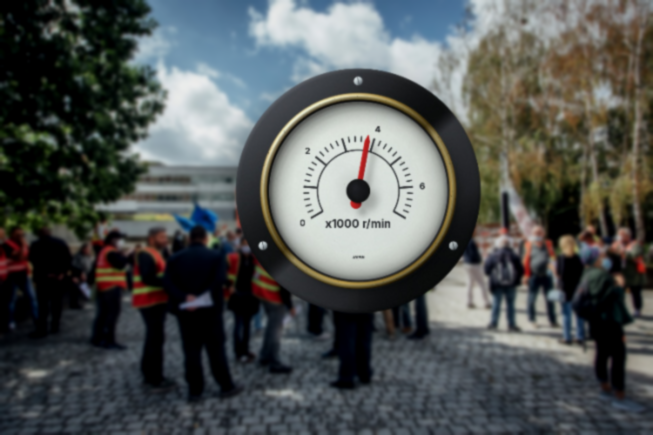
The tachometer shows {"value": 3800, "unit": "rpm"}
